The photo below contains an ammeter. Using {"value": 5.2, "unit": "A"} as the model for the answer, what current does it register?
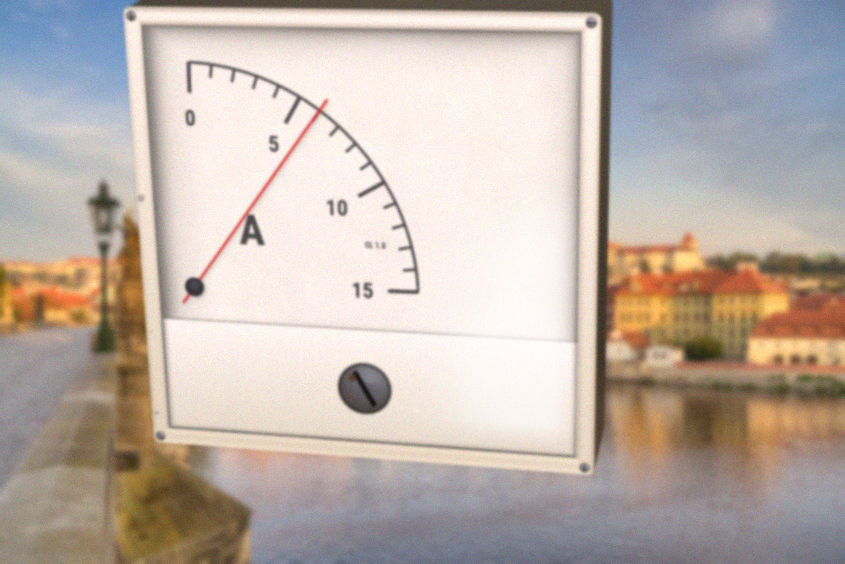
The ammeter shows {"value": 6, "unit": "A"}
